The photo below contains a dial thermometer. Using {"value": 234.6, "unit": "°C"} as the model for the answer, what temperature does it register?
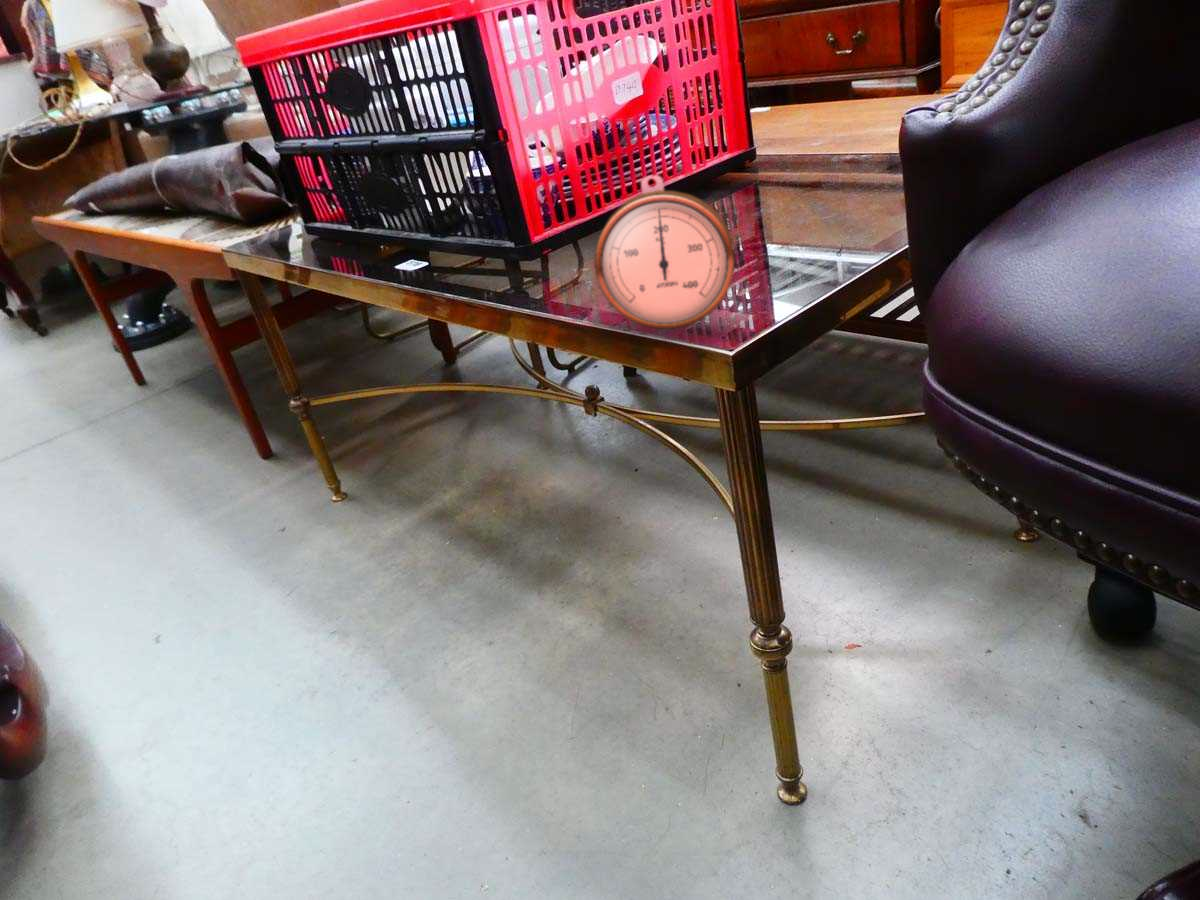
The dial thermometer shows {"value": 200, "unit": "°C"}
